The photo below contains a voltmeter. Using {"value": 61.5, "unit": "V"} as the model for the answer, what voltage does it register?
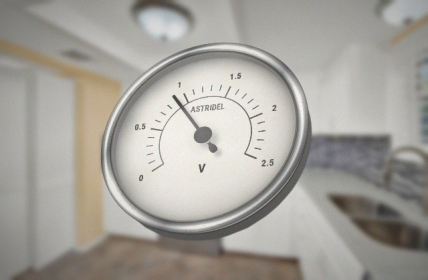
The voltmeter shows {"value": 0.9, "unit": "V"}
